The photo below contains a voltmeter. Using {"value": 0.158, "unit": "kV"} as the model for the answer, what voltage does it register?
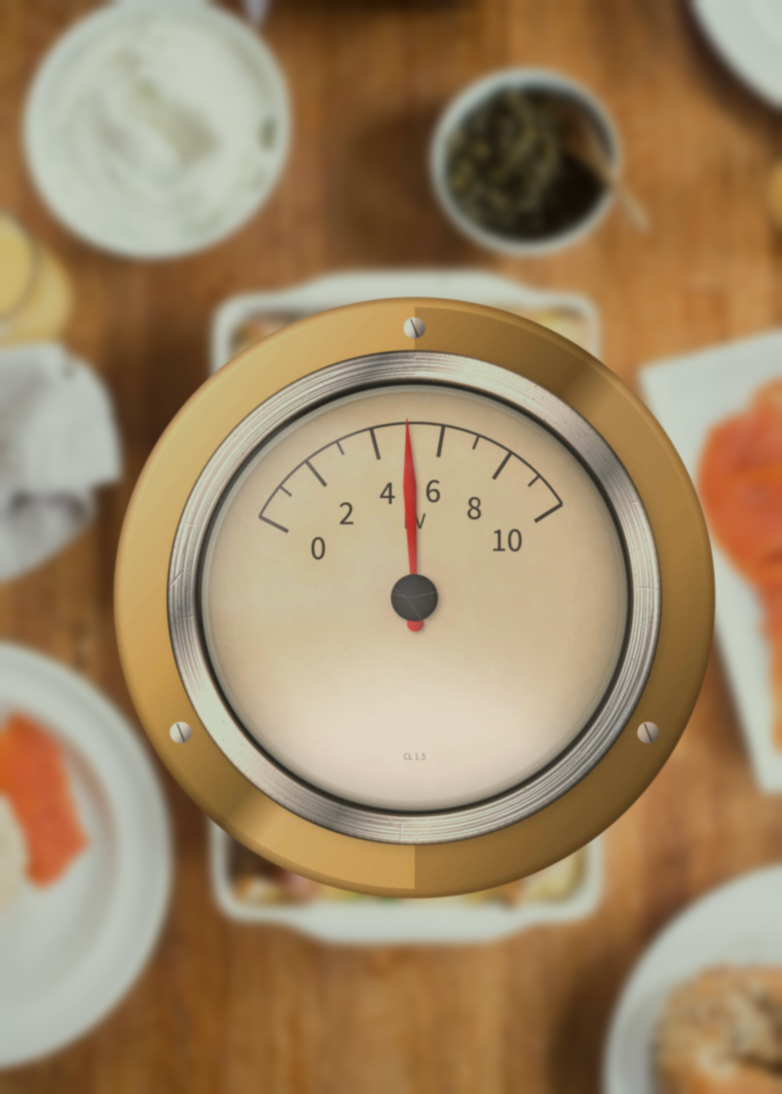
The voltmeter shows {"value": 5, "unit": "kV"}
